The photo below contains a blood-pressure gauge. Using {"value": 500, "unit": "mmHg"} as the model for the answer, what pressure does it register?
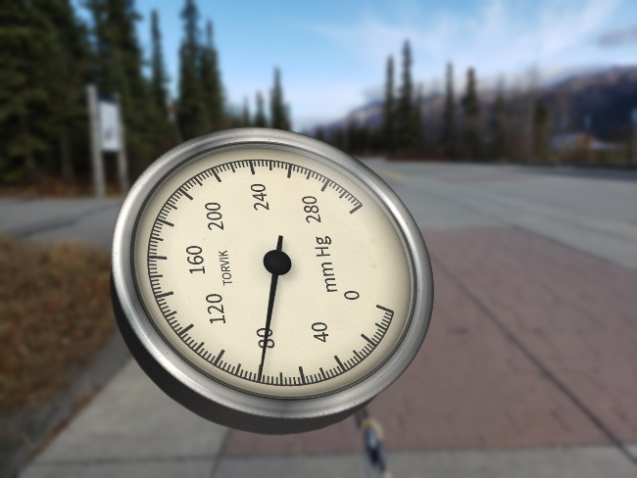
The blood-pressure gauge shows {"value": 80, "unit": "mmHg"}
